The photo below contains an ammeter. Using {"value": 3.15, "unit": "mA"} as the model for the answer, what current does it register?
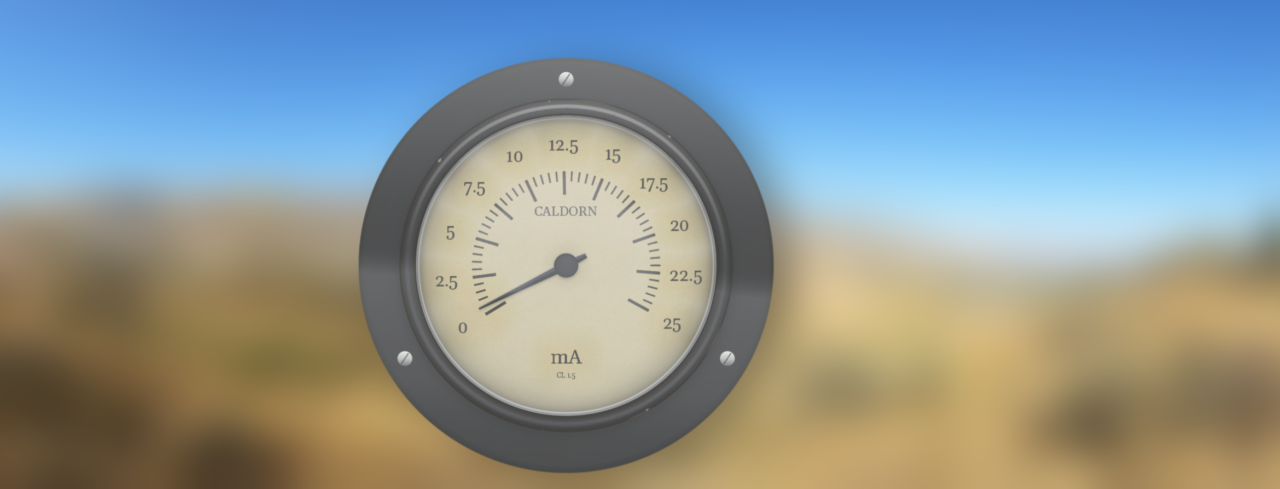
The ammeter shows {"value": 0.5, "unit": "mA"}
